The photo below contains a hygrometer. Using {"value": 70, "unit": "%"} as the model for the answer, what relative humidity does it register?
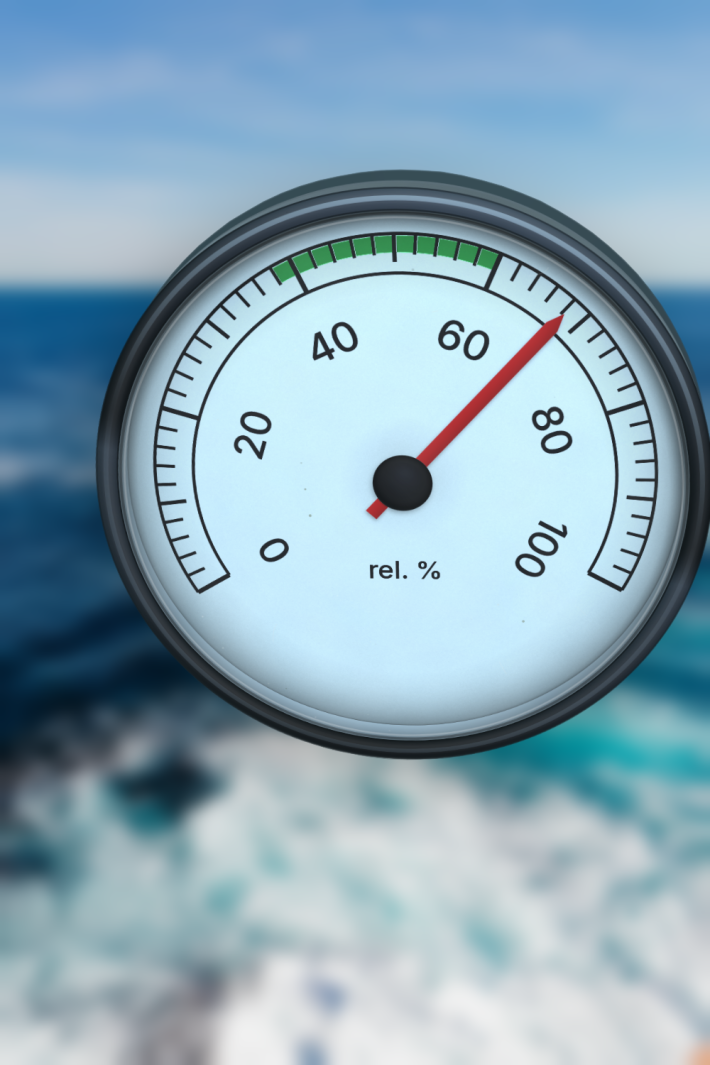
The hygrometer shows {"value": 68, "unit": "%"}
